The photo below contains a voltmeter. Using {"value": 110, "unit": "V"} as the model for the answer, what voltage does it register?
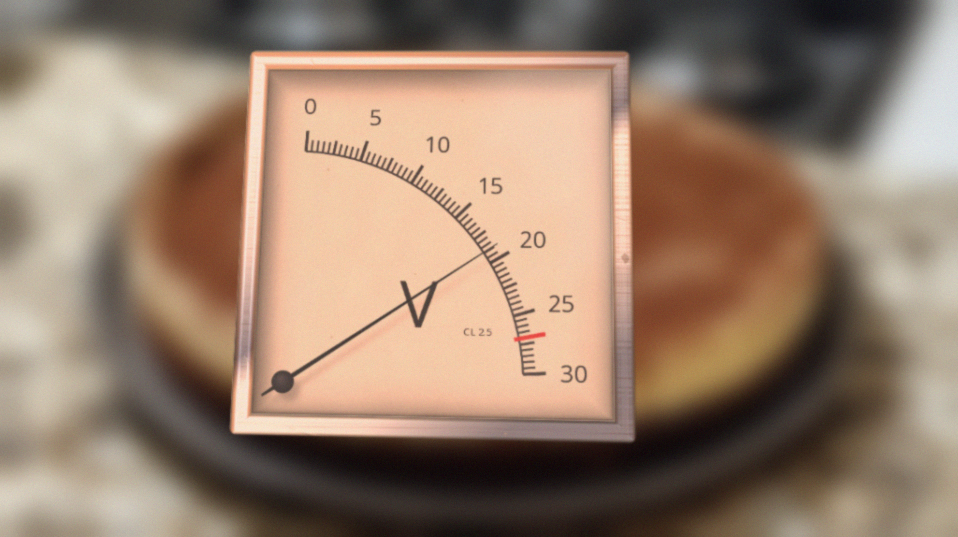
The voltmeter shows {"value": 19, "unit": "V"}
